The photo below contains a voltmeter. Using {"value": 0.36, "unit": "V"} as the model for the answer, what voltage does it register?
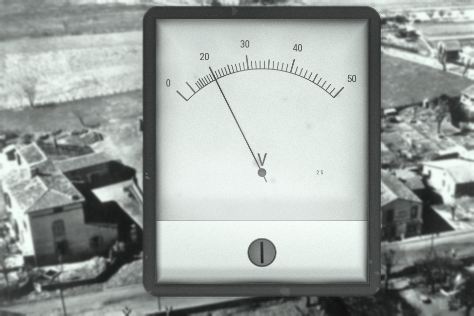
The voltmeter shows {"value": 20, "unit": "V"}
